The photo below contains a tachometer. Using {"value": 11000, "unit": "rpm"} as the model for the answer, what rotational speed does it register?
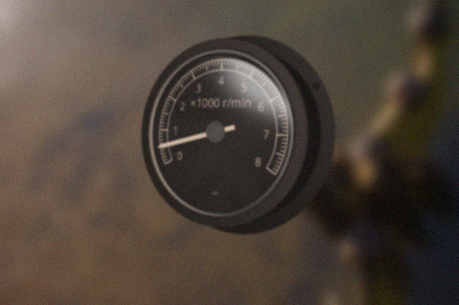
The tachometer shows {"value": 500, "unit": "rpm"}
